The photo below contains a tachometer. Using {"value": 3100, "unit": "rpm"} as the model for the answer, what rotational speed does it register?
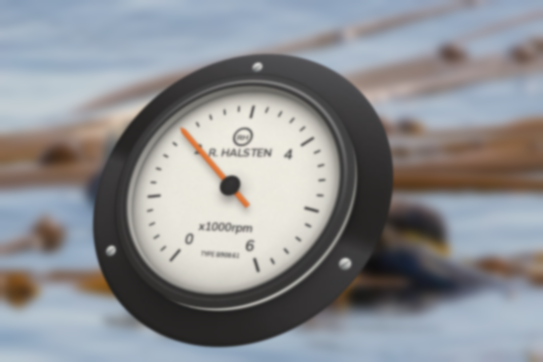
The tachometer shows {"value": 2000, "unit": "rpm"}
